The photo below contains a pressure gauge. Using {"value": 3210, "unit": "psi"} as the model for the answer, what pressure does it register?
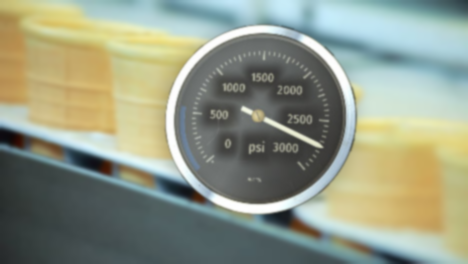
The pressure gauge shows {"value": 2750, "unit": "psi"}
